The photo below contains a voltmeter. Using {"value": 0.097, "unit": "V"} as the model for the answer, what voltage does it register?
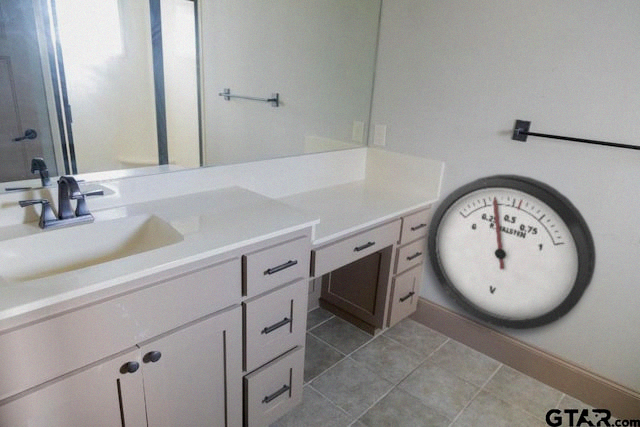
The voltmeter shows {"value": 0.35, "unit": "V"}
